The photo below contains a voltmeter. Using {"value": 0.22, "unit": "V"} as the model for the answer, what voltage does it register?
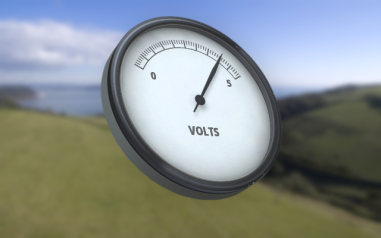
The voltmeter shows {"value": 4, "unit": "V"}
